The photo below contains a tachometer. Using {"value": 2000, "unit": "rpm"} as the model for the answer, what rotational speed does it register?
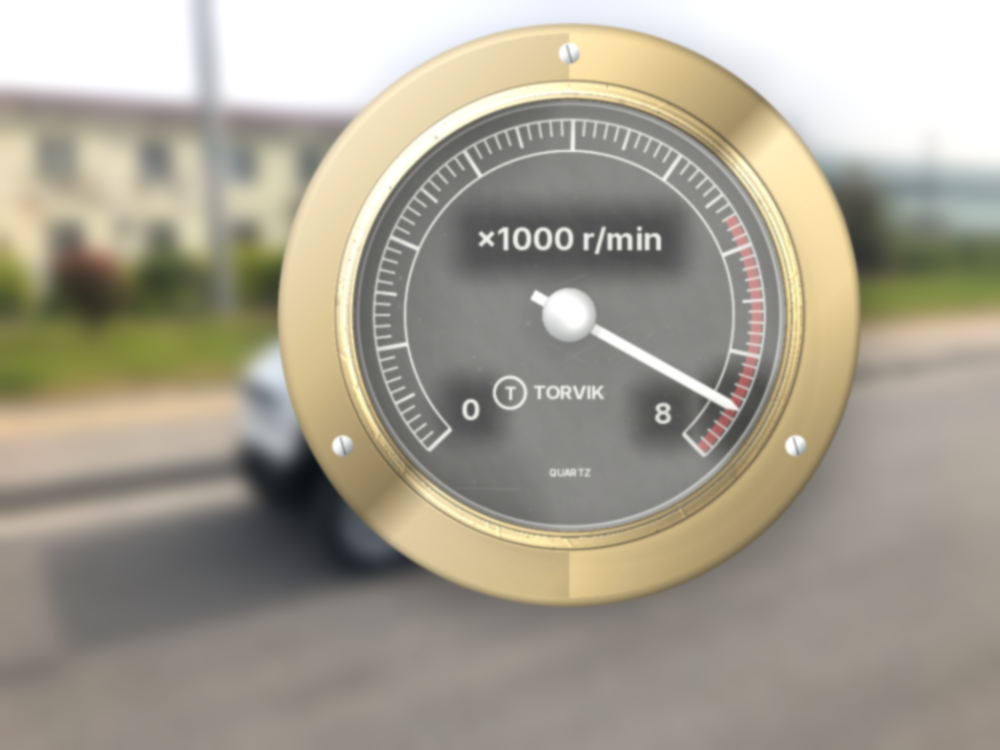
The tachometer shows {"value": 7500, "unit": "rpm"}
